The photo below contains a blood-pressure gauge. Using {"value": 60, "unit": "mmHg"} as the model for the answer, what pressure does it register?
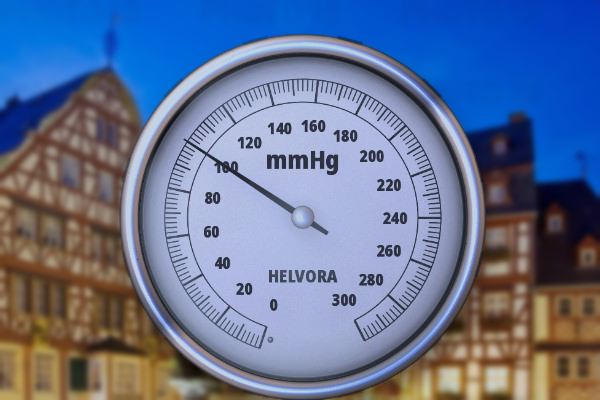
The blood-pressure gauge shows {"value": 100, "unit": "mmHg"}
